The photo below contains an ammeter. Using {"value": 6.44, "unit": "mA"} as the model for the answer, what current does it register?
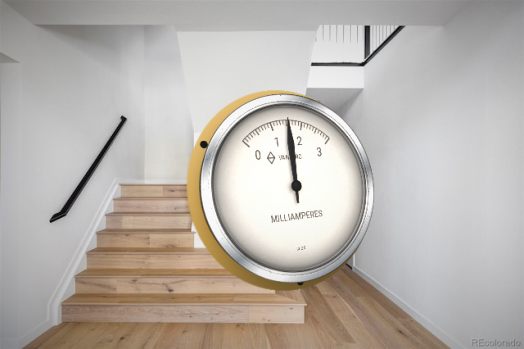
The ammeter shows {"value": 1.5, "unit": "mA"}
